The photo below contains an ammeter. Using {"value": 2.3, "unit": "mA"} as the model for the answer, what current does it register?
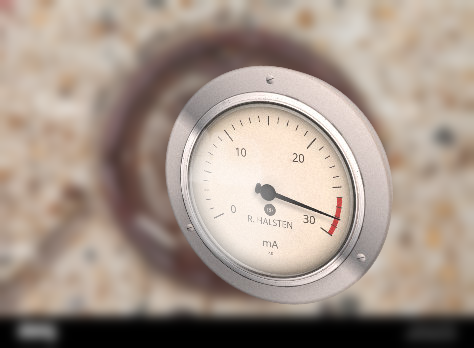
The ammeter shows {"value": 28, "unit": "mA"}
